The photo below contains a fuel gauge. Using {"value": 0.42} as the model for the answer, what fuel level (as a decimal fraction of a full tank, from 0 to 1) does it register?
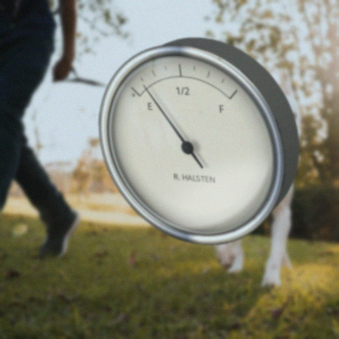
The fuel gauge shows {"value": 0.125}
